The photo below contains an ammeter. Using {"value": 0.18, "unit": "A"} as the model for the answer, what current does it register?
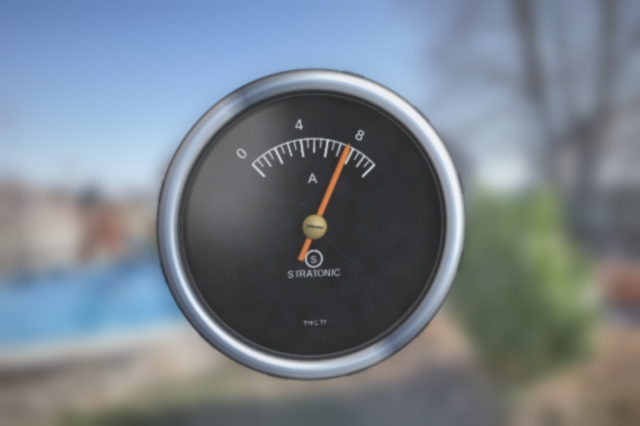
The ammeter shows {"value": 7.5, "unit": "A"}
